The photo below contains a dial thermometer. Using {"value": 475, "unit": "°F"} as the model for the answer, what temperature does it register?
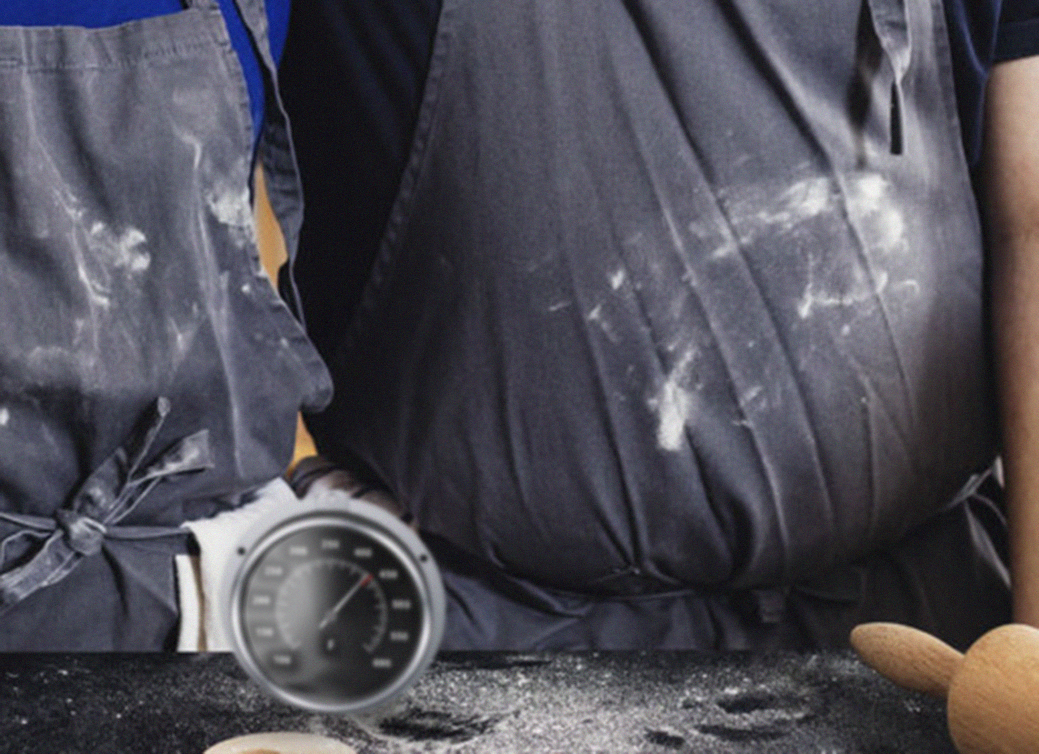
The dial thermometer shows {"value": 425, "unit": "°F"}
